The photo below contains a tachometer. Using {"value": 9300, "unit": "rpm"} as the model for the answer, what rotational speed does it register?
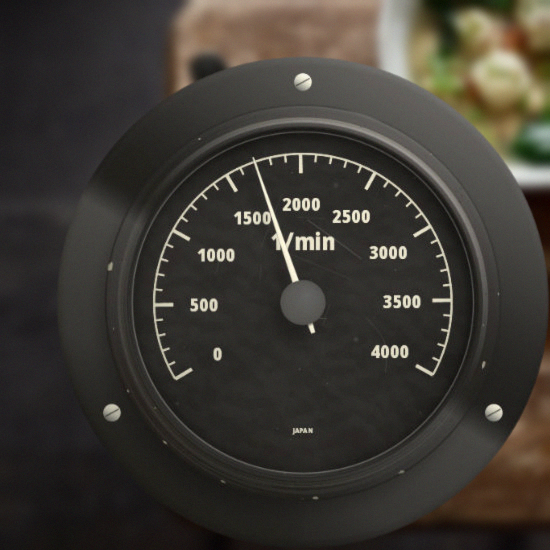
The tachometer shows {"value": 1700, "unit": "rpm"}
